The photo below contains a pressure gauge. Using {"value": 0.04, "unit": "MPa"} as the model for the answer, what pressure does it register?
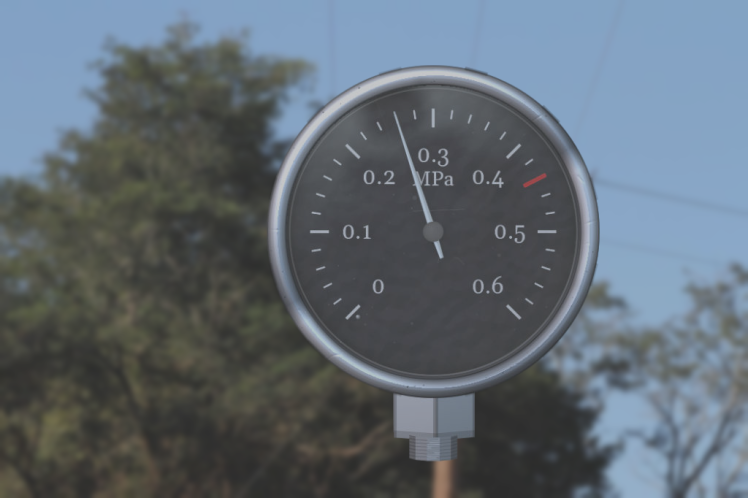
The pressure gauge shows {"value": 0.26, "unit": "MPa"}
